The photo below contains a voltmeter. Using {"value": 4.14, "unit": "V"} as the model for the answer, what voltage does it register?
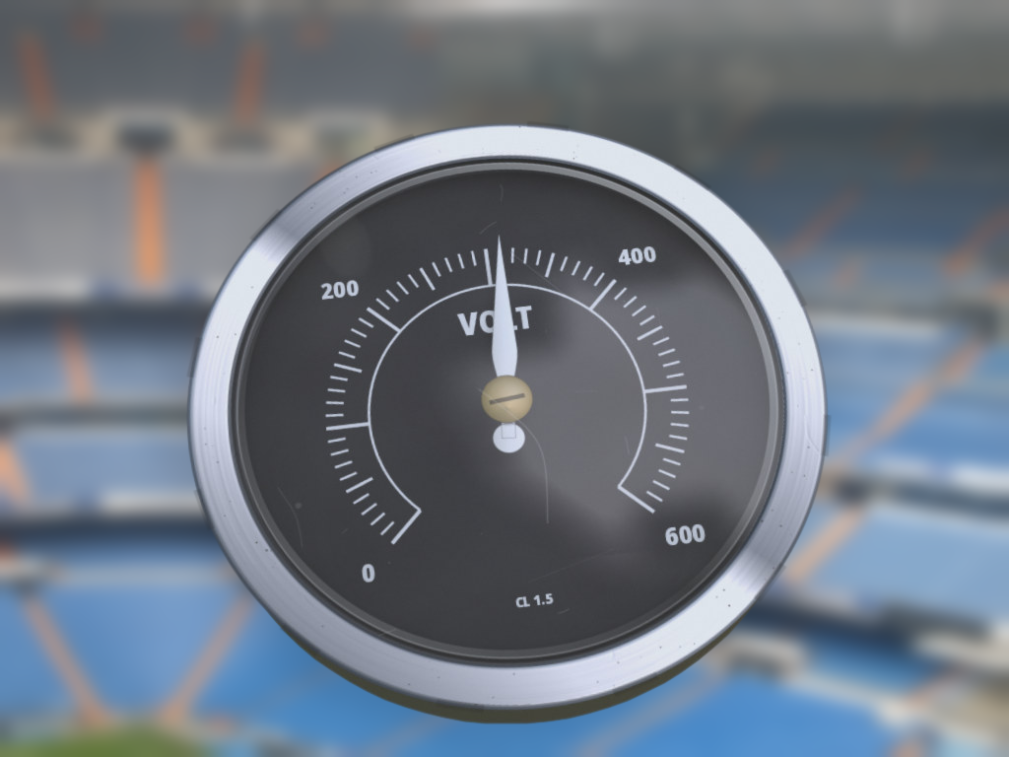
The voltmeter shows {"value": 310, "unit": "V"}
